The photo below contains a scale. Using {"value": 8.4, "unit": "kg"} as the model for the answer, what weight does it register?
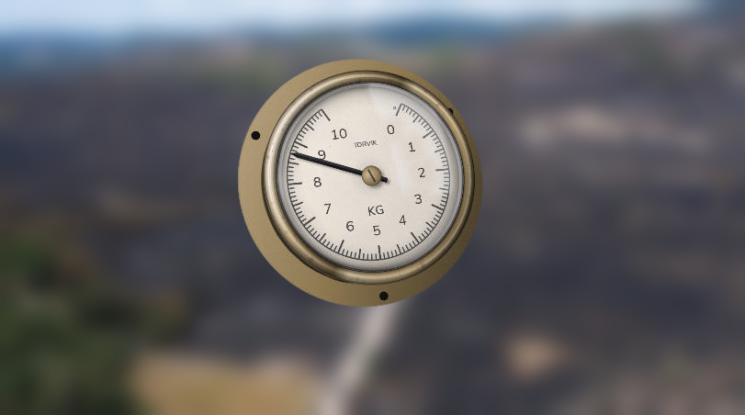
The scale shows {"value": 8.7, "unit": "kg"}
